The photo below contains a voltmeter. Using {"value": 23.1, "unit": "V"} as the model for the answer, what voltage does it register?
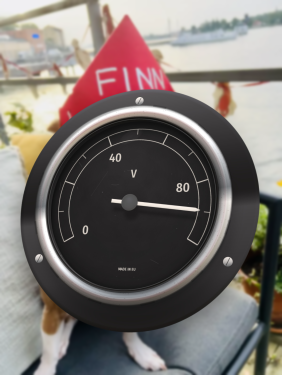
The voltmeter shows {"value": 90, "unit": "V"}
